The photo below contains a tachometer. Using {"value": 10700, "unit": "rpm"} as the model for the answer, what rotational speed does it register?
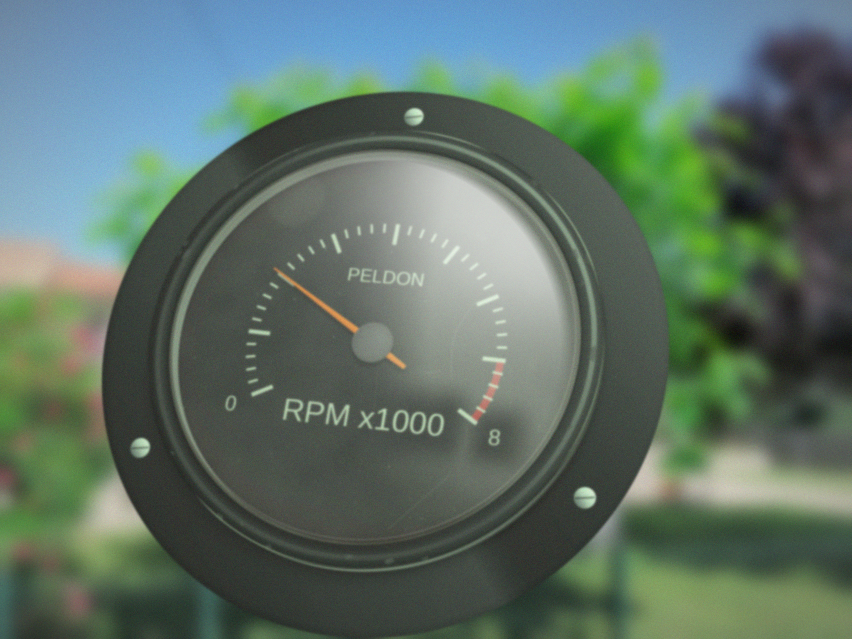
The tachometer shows {"value": 2000, "unit": "rpm"}
